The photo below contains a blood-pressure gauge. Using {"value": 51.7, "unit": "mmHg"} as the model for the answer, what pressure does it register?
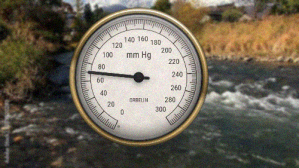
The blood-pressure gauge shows {"value": 70, "unit": "mmHg"}
